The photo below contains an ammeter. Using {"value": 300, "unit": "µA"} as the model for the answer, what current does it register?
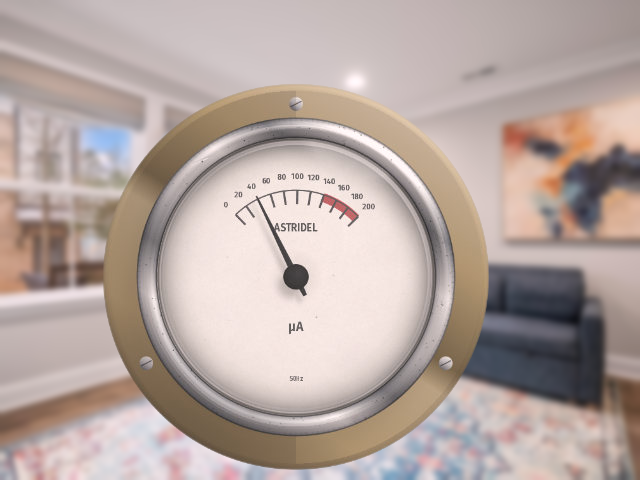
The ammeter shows {"value": 40, "unit": "µA"}
